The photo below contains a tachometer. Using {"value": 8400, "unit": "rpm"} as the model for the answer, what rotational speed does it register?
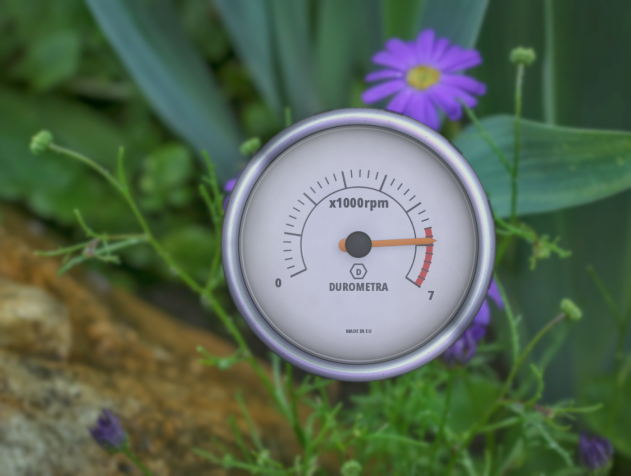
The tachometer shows {"value": 5900, "unit": "rpm"}
